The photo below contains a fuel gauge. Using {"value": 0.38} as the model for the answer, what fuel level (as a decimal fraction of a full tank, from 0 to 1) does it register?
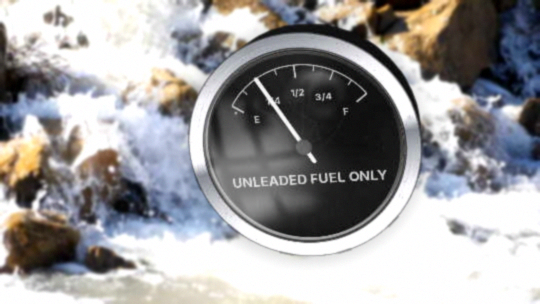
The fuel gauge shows {"value": 0.25}
